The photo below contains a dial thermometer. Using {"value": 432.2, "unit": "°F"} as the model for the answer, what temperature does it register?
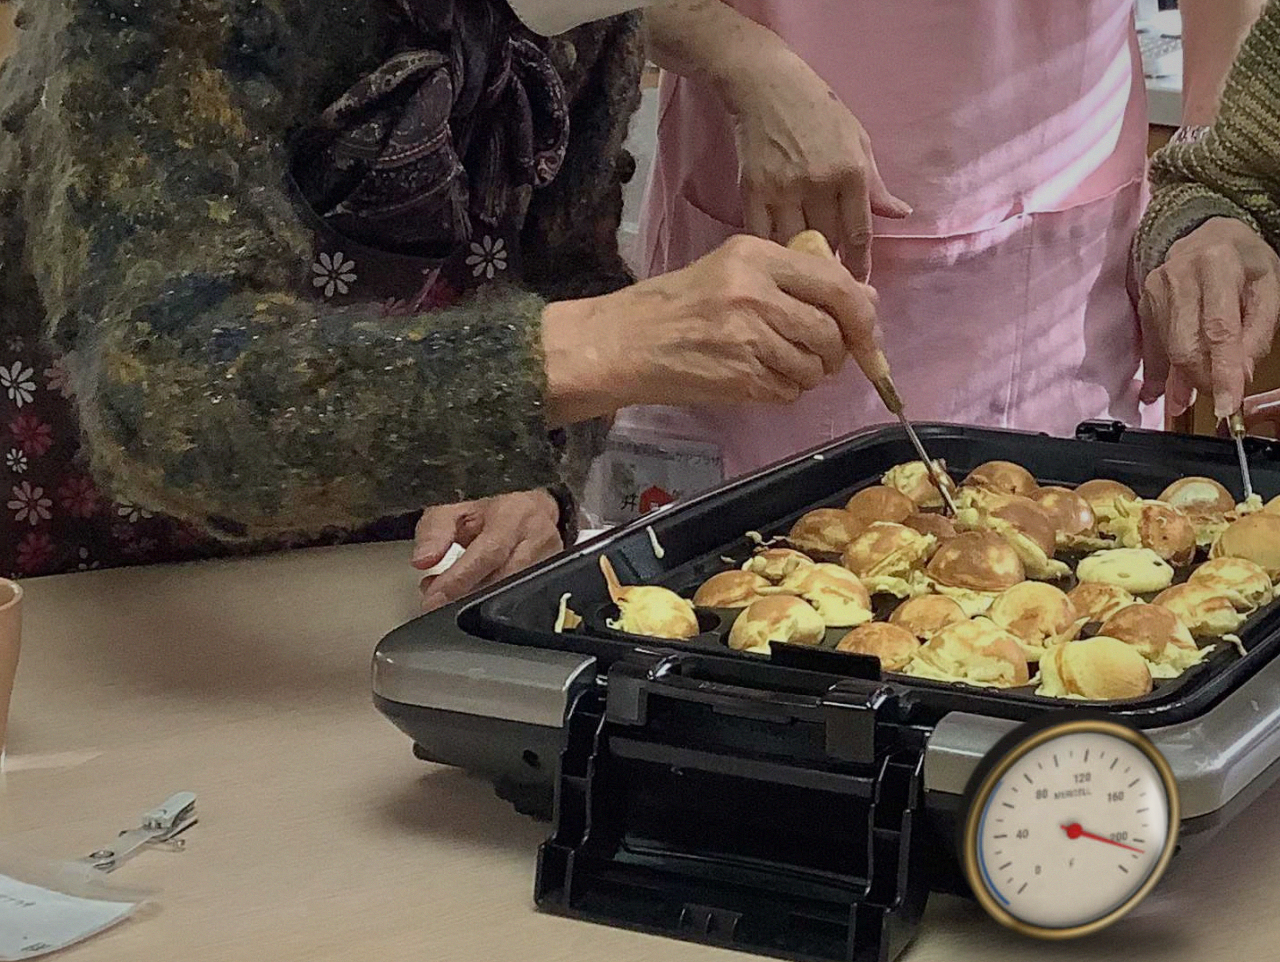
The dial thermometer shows {"value": 205, "unit": "°F"}
